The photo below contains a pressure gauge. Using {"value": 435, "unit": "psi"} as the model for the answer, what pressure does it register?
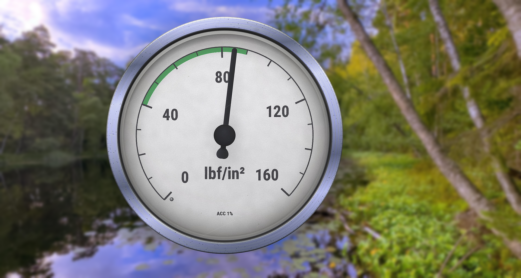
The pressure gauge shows {"value": 85, "unit": "psi"}
